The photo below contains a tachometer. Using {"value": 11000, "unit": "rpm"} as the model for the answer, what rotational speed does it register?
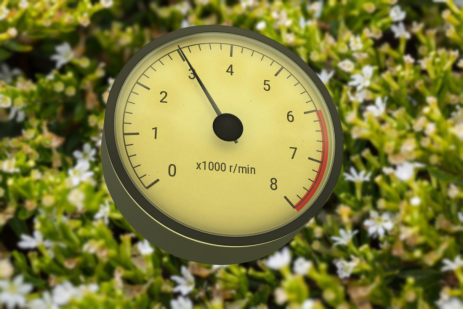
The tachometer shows {"value": 3000, "unit": "rpm"}
